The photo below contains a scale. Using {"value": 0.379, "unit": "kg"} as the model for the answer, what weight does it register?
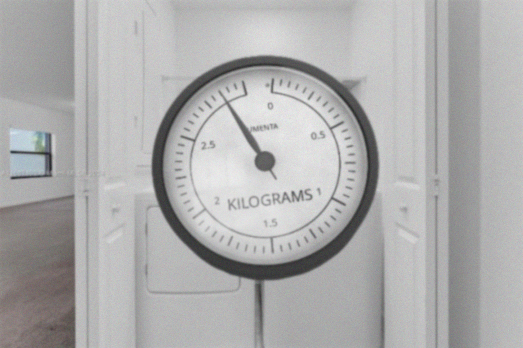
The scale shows {"value": 2.85, "unit": "kg"}
